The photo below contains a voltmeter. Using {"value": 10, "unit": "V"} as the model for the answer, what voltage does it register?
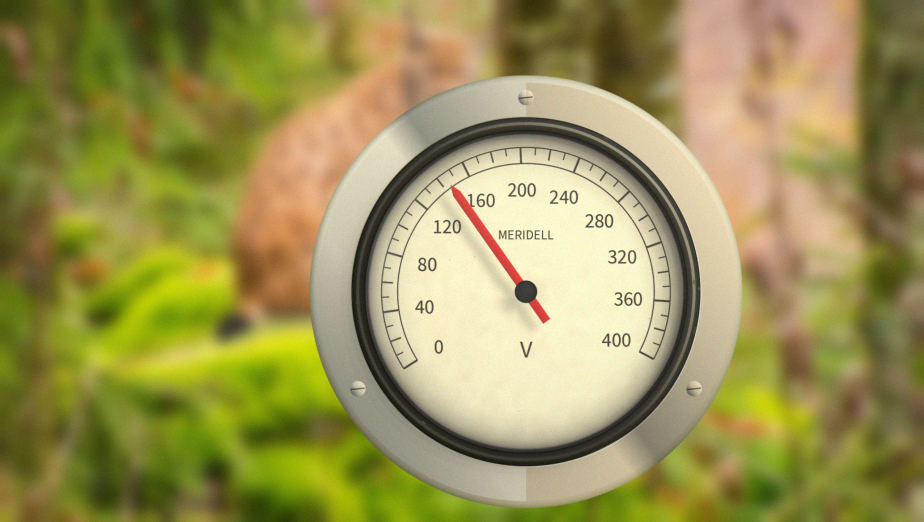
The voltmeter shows {"value": 145, "unit": "V"}
